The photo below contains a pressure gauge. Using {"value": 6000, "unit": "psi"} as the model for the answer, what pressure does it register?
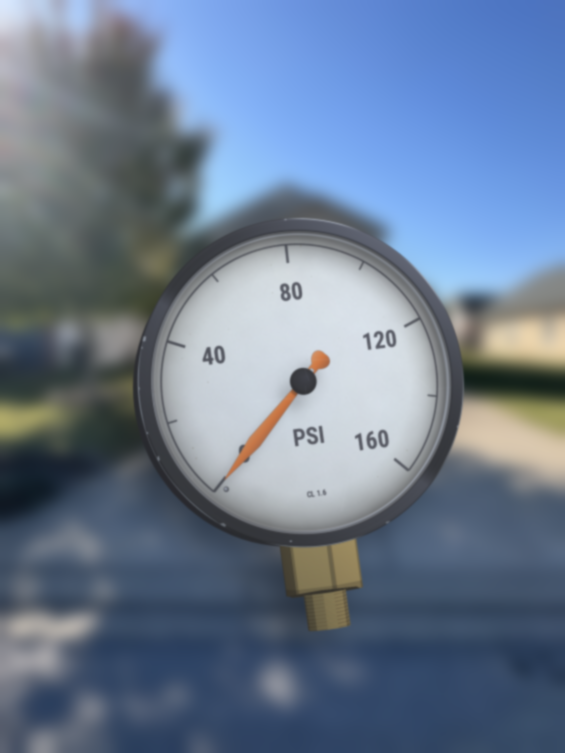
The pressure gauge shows {"value": 0, "unit": "psi"}
